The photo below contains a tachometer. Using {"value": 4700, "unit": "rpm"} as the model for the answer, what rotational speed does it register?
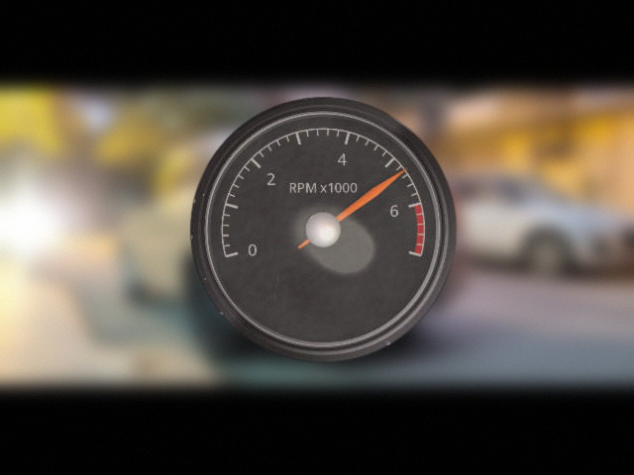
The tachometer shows {"value": 5300, "unit": "rpm"}
